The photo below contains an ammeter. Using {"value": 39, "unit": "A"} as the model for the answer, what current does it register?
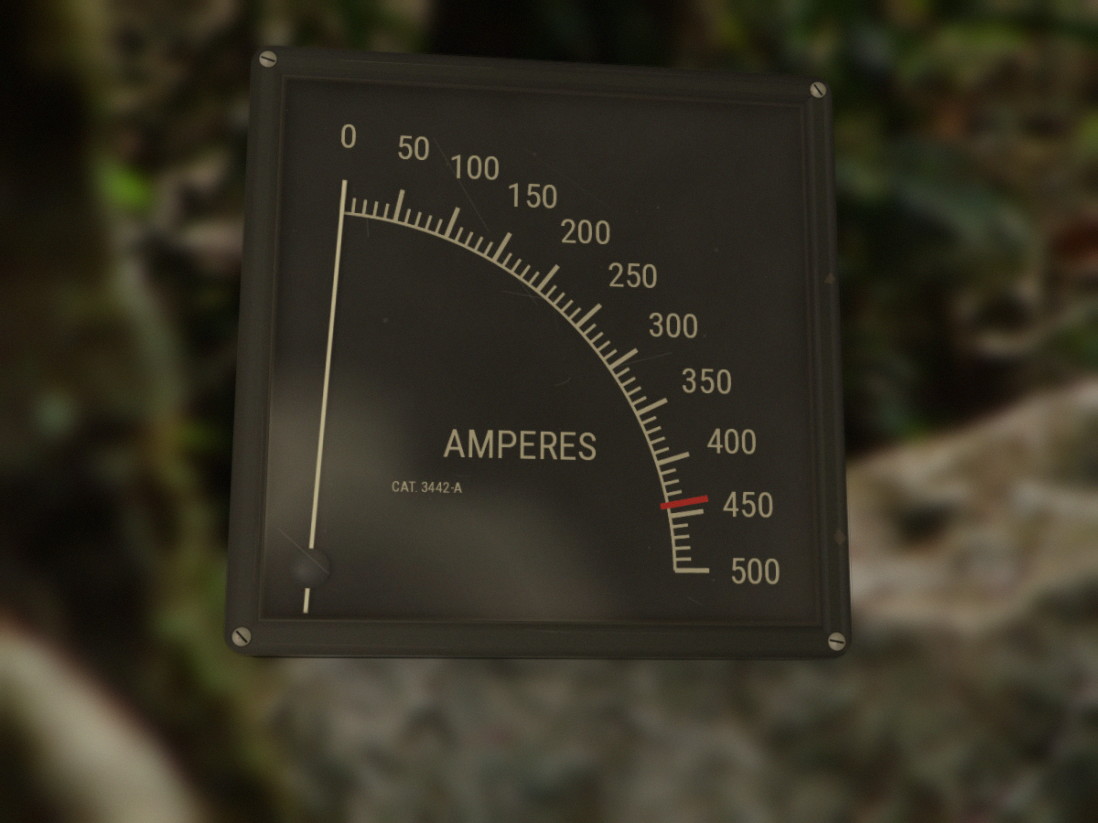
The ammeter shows {"value": 0, "unit": "A"}
